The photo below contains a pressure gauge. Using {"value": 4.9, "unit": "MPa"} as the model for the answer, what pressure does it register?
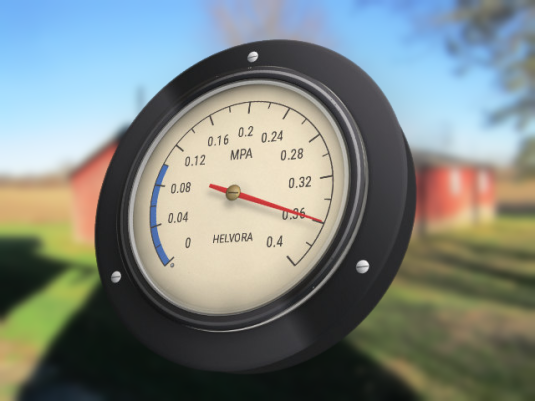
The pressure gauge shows {"value": 0.36, "unit": "MPa"}
